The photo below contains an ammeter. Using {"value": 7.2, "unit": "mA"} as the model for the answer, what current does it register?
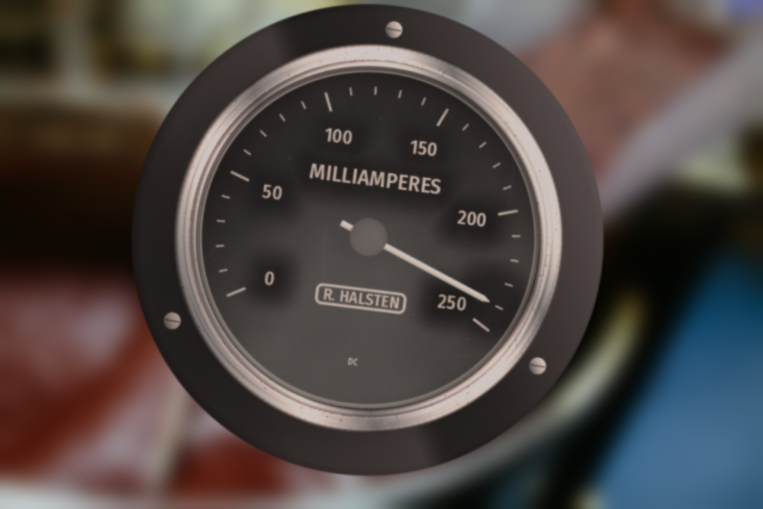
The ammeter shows {"value": 240, "unit": "mA"}
